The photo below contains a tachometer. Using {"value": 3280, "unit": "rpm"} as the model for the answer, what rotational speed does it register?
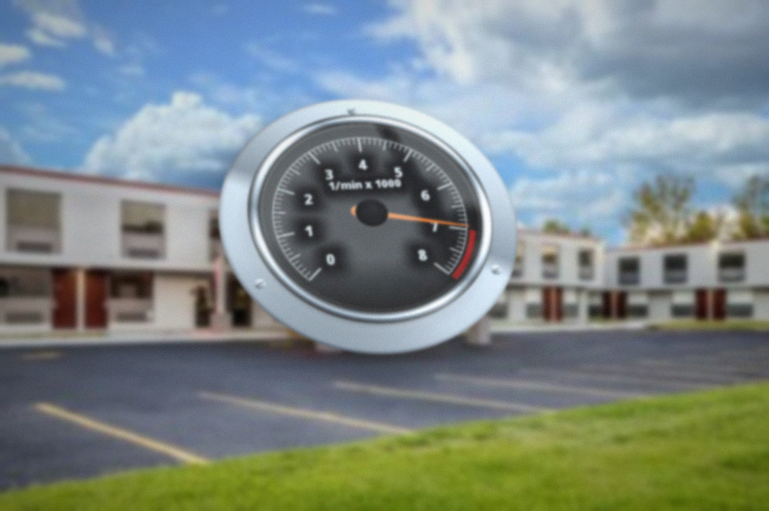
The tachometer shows {"value": 7000, "unit": "rpm"}
